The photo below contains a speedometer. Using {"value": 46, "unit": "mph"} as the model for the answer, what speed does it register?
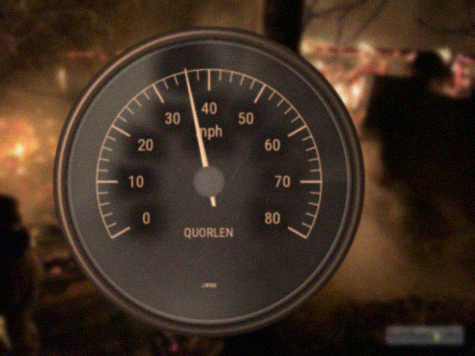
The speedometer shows {"value": 36, "unit": "mph"}
